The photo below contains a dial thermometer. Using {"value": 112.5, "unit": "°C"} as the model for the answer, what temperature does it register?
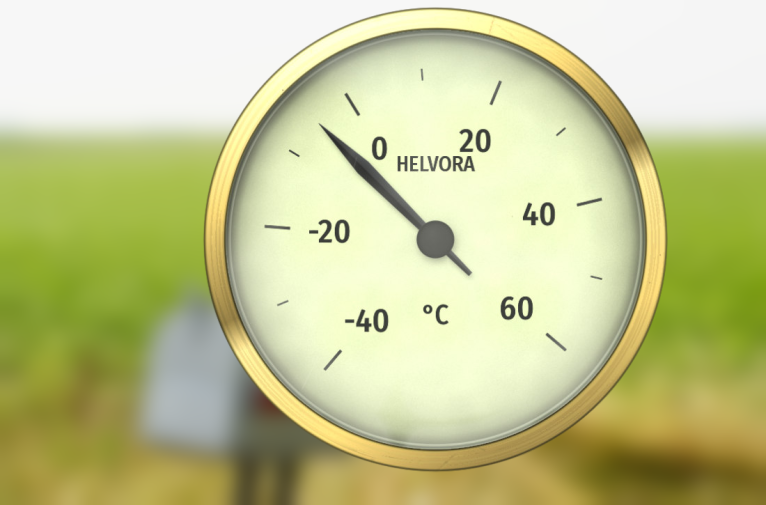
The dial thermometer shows {"value": -5, "unit": "°C"}
